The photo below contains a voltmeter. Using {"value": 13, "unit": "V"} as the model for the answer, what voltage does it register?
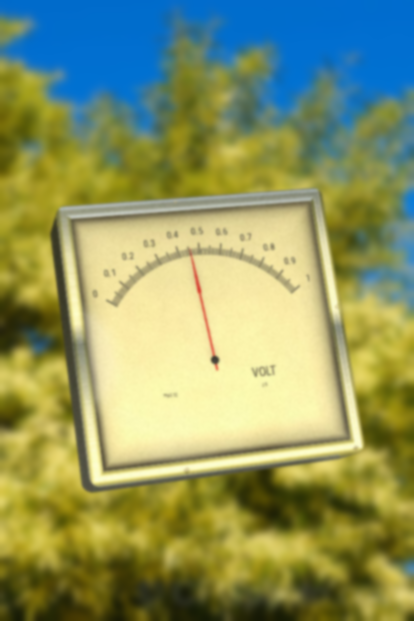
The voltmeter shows {"value": 0.45, "unit": "V"}
